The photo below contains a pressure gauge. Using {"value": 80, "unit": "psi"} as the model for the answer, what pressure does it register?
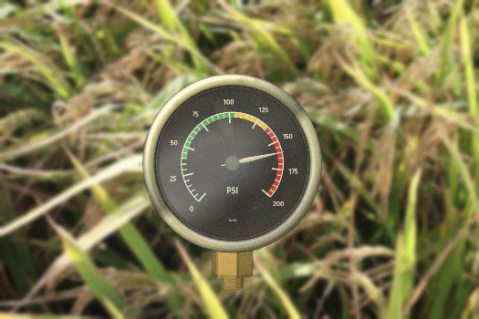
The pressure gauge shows {"value": 160, "unit": "psi"}
